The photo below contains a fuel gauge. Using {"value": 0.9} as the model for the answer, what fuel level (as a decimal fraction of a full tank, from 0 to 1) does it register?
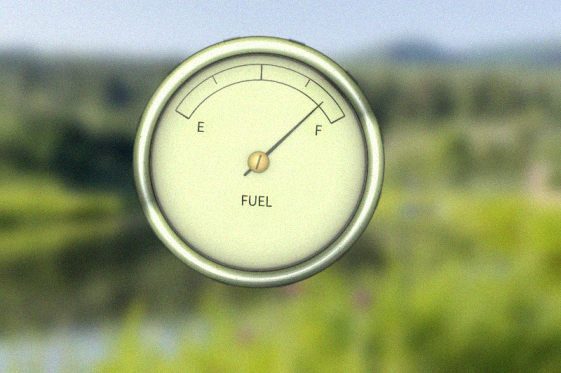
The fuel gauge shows {"value": 0.875}
